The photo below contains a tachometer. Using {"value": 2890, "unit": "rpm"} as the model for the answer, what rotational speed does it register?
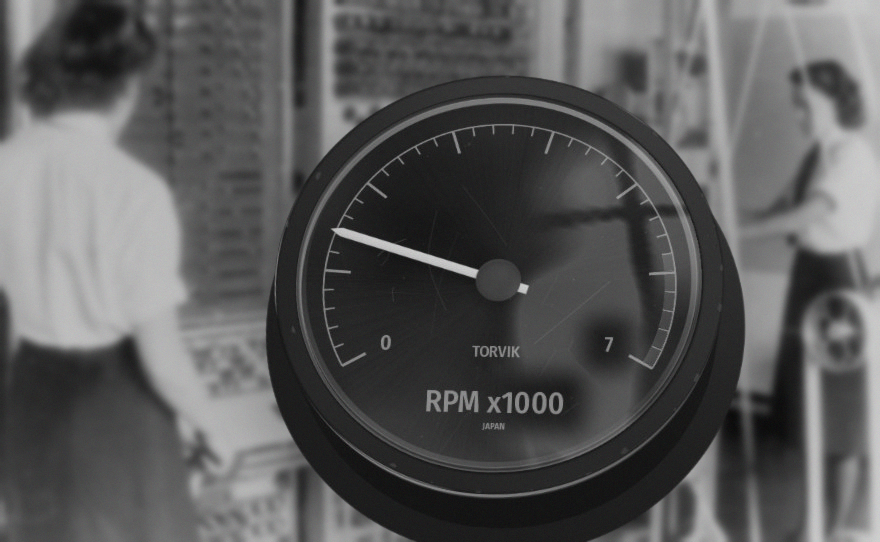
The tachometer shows {"value": 1400, "unit": "rpm"}
